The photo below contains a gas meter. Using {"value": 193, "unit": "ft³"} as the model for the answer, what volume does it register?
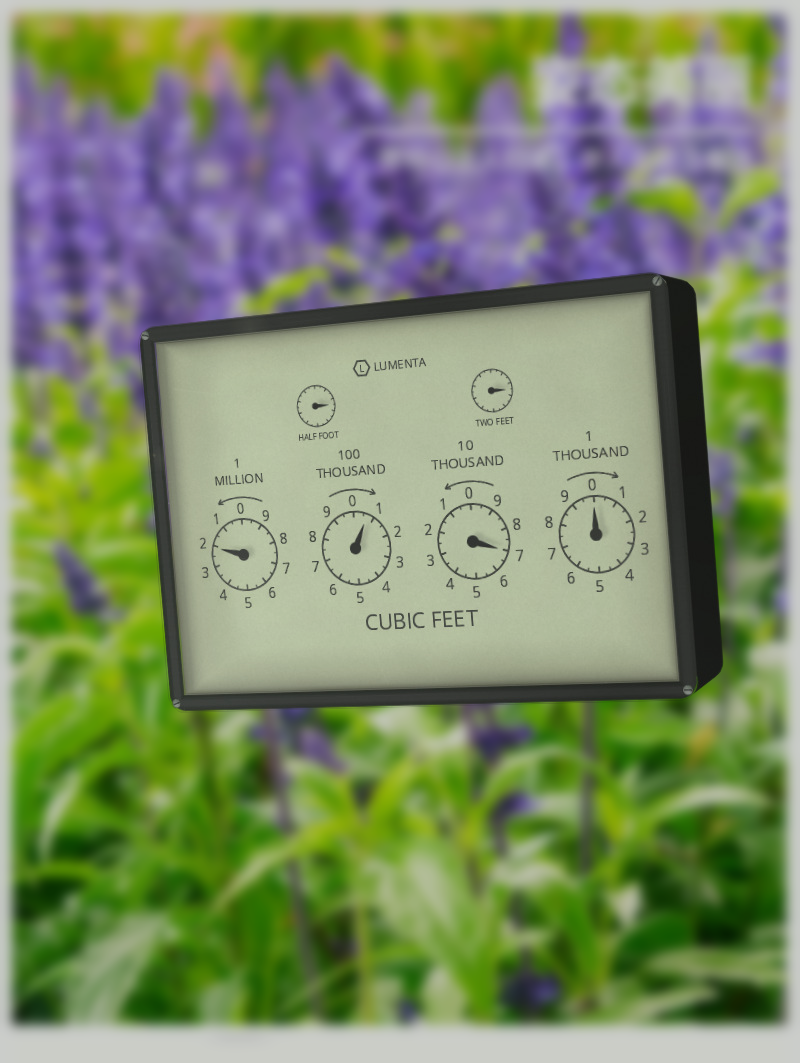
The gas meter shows {"value": 207000, "unit": "ft³"}
